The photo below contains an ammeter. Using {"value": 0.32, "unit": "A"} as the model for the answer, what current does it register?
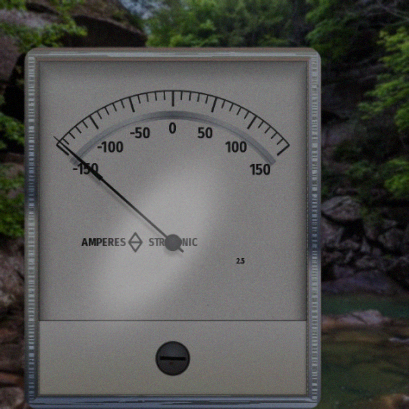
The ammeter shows {"value": -145, "unit": "A"}
